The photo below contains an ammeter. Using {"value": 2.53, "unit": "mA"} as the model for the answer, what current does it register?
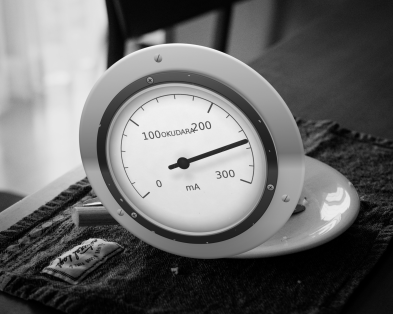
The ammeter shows {"value": 250, "unit": "mA"}
